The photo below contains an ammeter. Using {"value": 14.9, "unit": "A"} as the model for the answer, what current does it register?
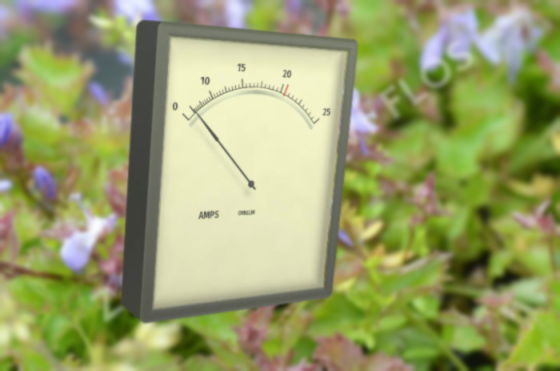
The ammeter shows {"value": 5, "unit": "A"}
